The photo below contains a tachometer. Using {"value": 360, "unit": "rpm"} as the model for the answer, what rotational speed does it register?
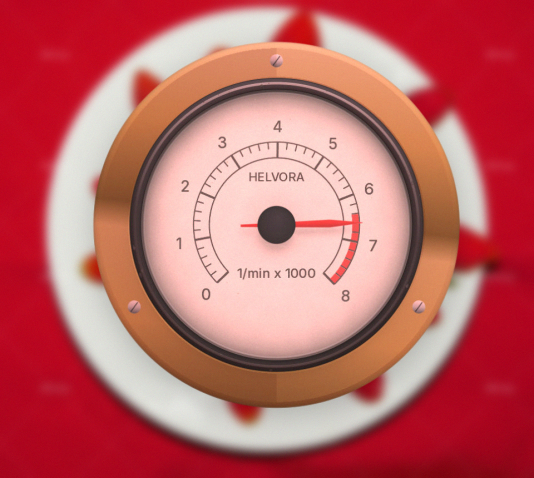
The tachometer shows {"value": 6600, "unit": "rpm"}
